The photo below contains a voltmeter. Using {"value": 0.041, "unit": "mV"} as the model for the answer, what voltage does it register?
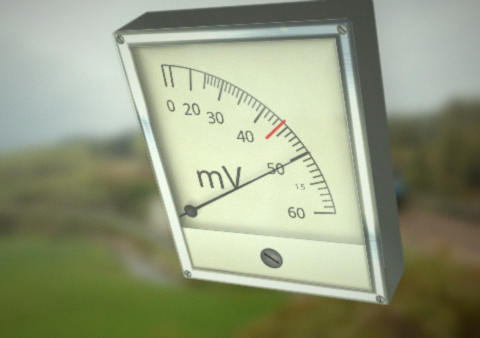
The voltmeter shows {"value": 50, "unit": "mV"}
